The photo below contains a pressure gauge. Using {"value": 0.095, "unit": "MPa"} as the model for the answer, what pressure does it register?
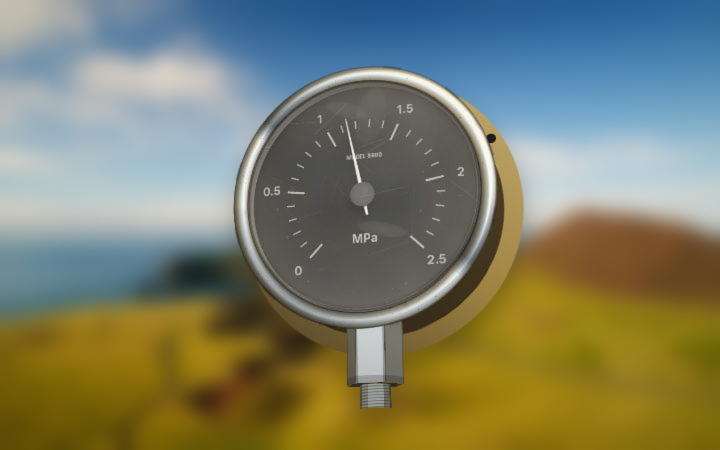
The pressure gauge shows {"value": 1.15, "unit": "MPa"}
